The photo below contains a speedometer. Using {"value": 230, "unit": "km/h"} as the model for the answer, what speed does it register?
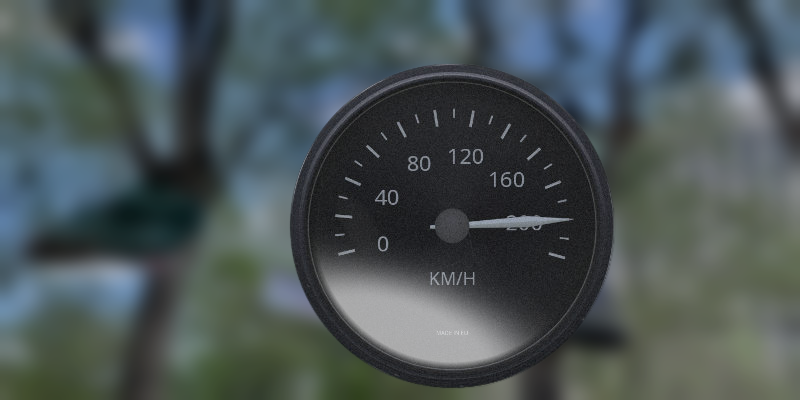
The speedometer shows {"value": 200, "unit": "km/h"}
